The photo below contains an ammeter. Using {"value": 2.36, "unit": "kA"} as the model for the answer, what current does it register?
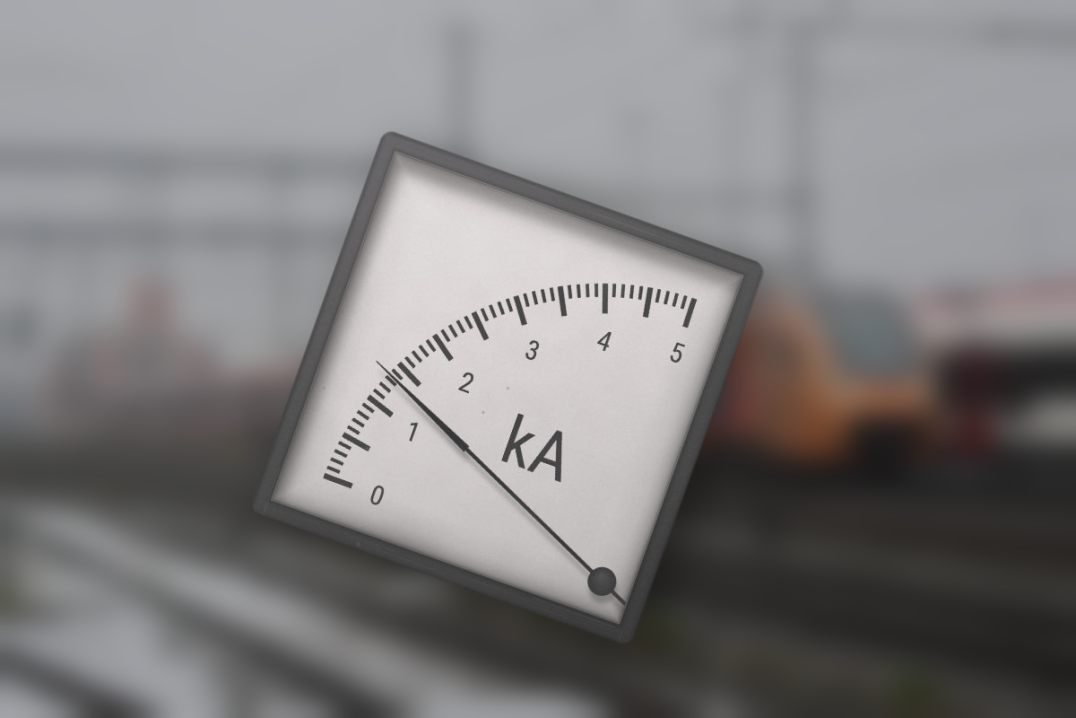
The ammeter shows {"value": 1.35, "unit": "kA"}
